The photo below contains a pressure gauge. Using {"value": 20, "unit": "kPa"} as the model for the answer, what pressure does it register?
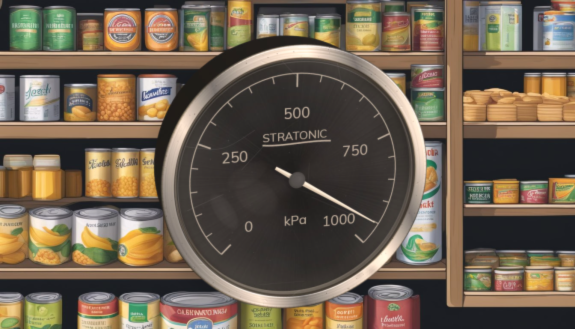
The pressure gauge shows {"value": 950, "unit": "kPa"}
